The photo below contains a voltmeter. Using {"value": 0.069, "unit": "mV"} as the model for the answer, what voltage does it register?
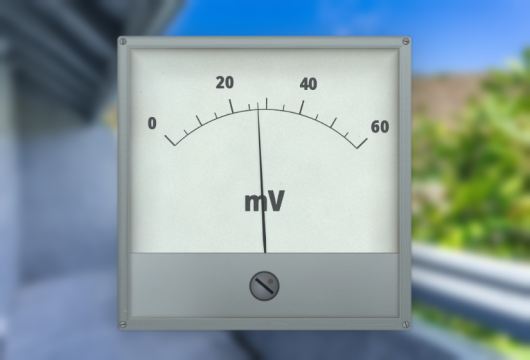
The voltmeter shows {"value": 27.5, "unit": "mV"}
